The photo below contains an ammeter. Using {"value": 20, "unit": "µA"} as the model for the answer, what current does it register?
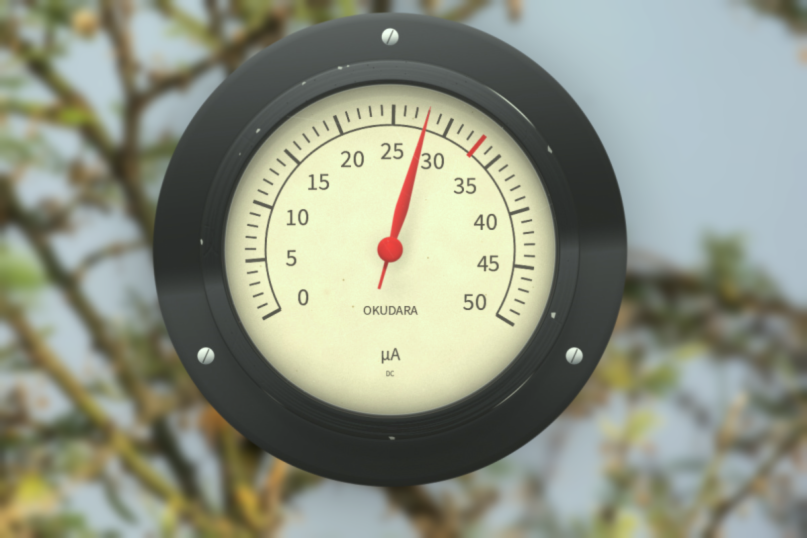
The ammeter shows {"value": 28, "unit": "µA"}
